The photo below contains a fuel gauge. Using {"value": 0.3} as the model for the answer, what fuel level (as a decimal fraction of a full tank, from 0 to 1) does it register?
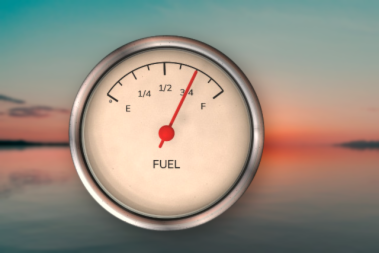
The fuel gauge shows {"value": 0.75}
